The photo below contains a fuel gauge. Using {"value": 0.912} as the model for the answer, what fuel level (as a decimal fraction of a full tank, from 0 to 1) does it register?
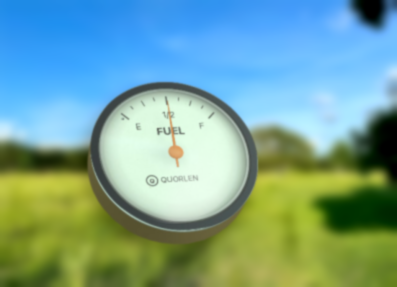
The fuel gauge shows {"value": 0.5}
